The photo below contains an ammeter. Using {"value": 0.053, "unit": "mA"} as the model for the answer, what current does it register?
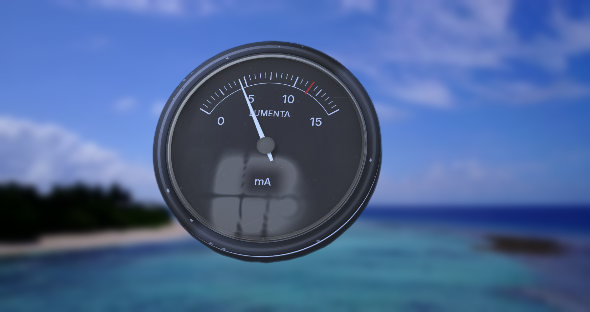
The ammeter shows {"value": 4.5, "unit": "mA"}
